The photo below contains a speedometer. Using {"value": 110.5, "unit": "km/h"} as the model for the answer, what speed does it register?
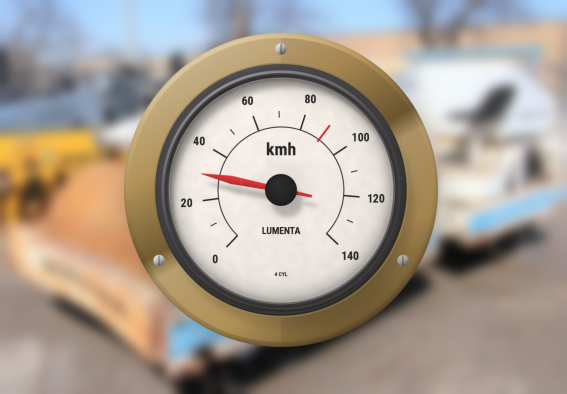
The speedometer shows {"value": 30, "unit": "km/h"}
